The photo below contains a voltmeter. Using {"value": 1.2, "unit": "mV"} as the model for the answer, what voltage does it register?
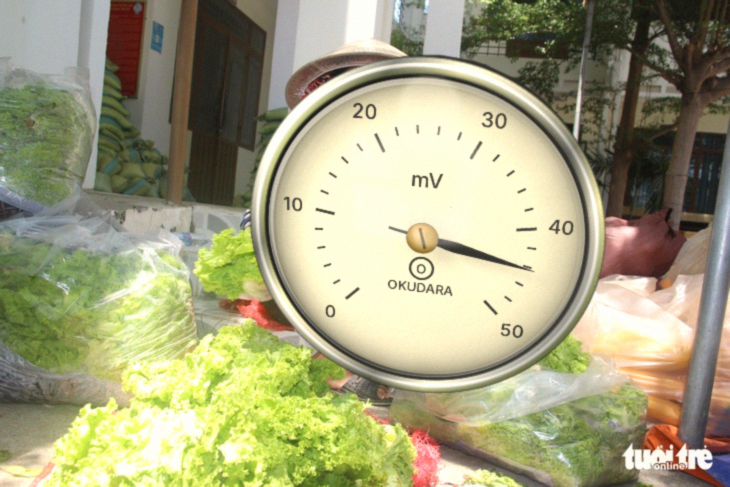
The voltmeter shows {"value": 44, "unit": "mV"}
